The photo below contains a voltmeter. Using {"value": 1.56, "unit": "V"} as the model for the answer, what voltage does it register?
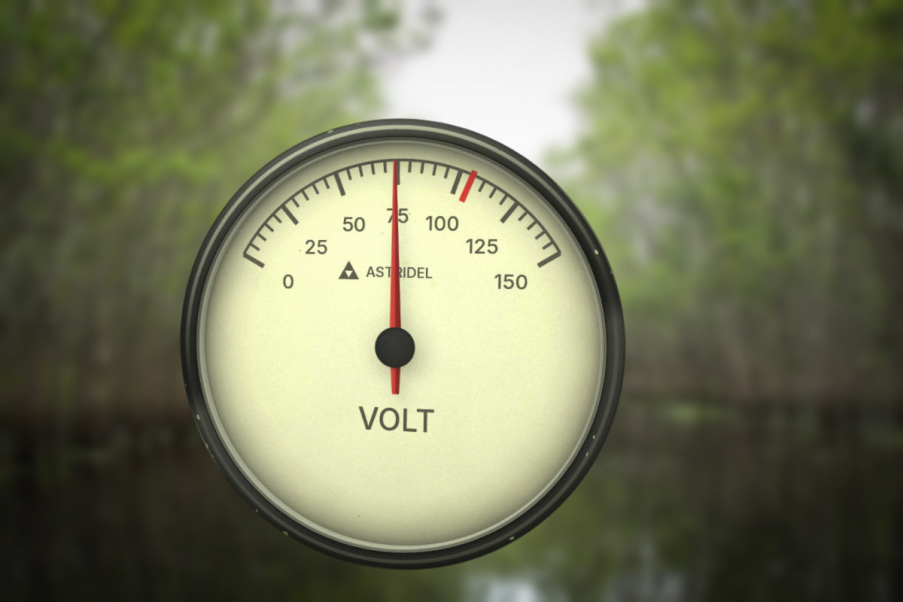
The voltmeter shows {"value": 75, "unit": "V"}
